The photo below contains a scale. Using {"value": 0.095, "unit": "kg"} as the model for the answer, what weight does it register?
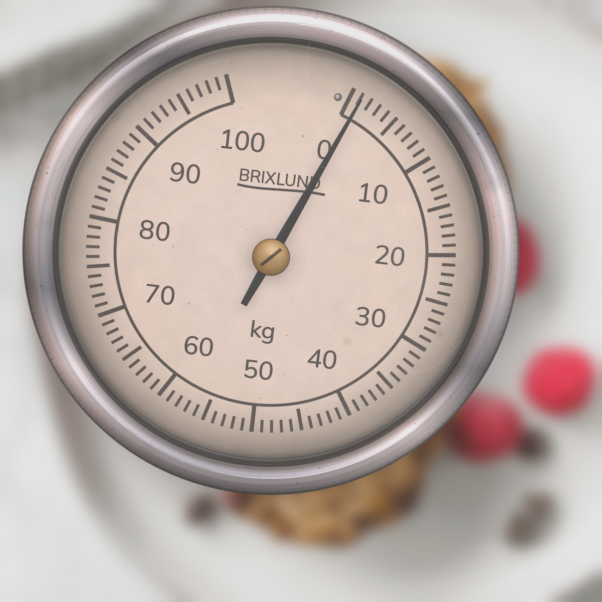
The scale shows {"value": 1, "unit": "kg"}
